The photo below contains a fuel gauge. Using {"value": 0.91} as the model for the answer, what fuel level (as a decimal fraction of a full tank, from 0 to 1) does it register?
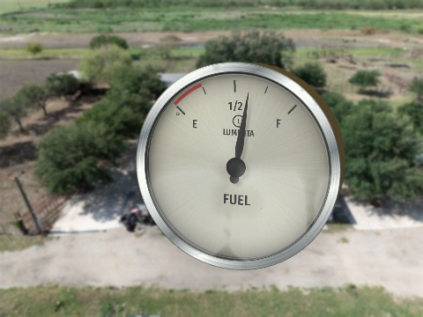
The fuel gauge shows {"value": 0.625}
